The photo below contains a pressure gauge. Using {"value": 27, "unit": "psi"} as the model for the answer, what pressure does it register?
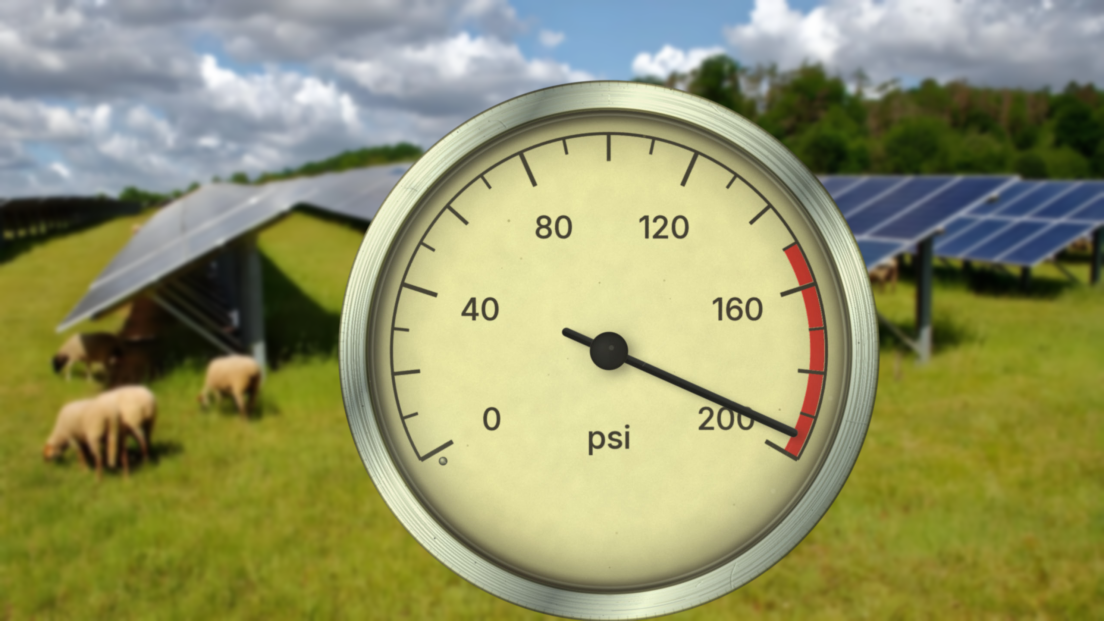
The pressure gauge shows {"value": 195, "unit": "psi"}
